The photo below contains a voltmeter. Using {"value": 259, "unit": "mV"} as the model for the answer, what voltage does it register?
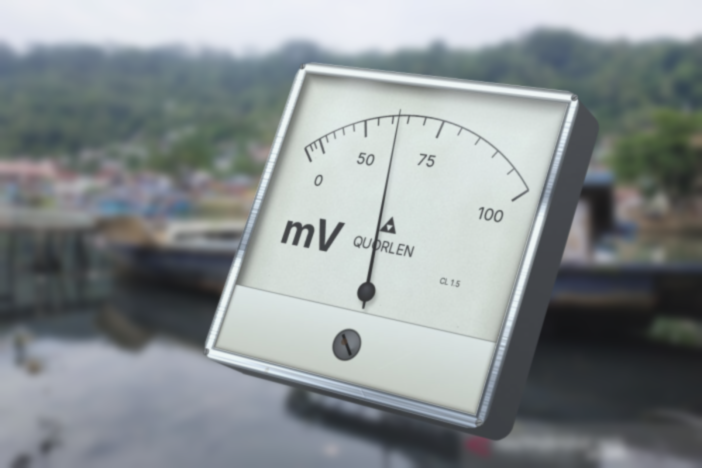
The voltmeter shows {"value": 62.5, "unit": "mV"}
